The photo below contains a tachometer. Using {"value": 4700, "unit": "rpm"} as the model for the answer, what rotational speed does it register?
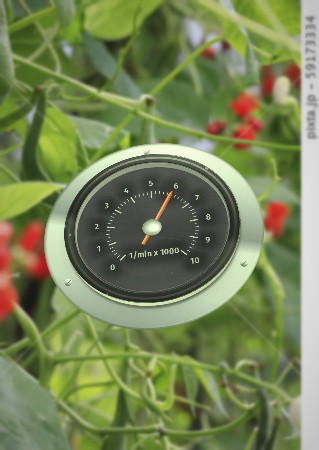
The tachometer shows {"value": 6000, "unit": "rpm"}
